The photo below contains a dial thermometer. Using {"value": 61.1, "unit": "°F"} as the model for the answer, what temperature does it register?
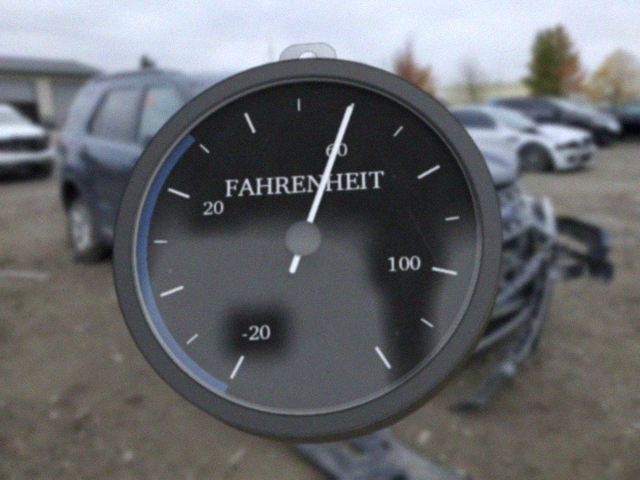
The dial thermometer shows {"value": 60, "unit": "°F"}
